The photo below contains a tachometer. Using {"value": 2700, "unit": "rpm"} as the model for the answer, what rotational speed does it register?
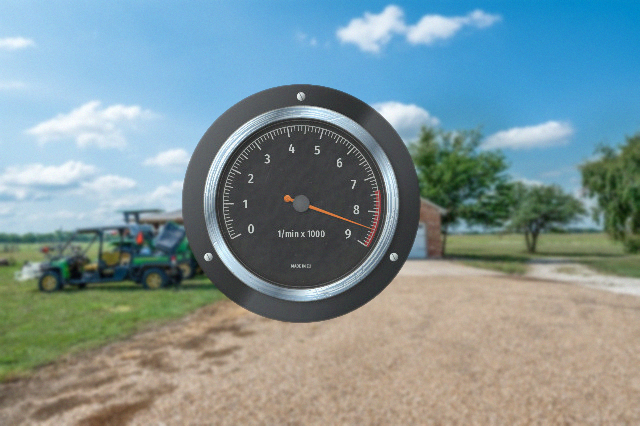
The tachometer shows {"value": 8500, "unit": "rpm"}
